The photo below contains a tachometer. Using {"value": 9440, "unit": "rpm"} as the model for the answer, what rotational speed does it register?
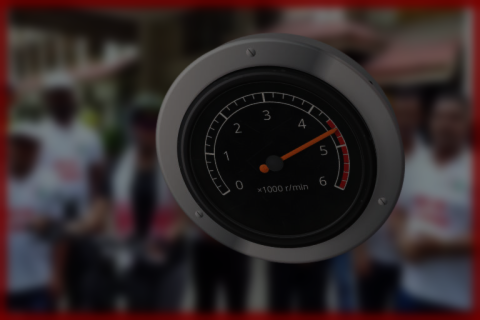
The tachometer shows {"value": 4600, "unit": "rpm"}
